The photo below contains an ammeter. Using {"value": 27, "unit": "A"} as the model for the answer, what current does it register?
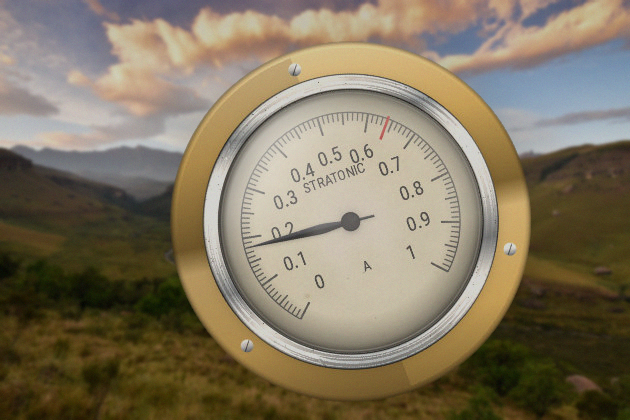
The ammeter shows {"value": 0.18, "unit": "A"}
